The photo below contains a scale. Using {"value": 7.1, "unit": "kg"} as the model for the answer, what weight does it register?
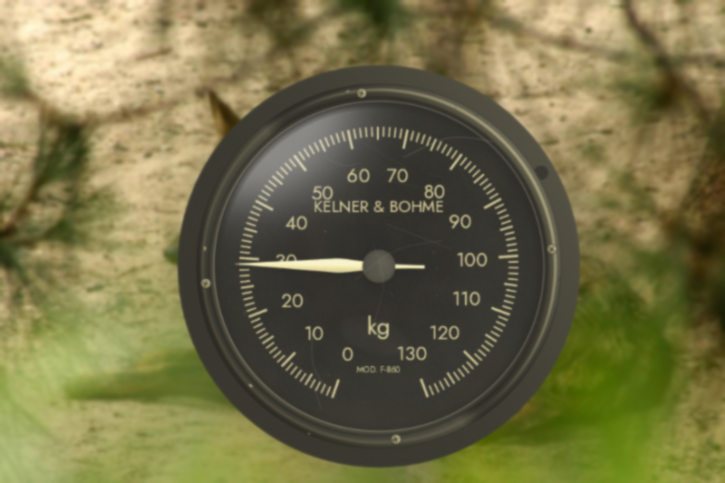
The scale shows {"value": 29, "unit": "kg"}
